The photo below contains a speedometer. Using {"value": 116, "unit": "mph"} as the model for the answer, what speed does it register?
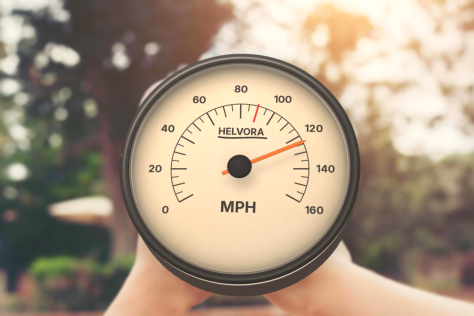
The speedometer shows {"value": 125, "unit": "mph"}
